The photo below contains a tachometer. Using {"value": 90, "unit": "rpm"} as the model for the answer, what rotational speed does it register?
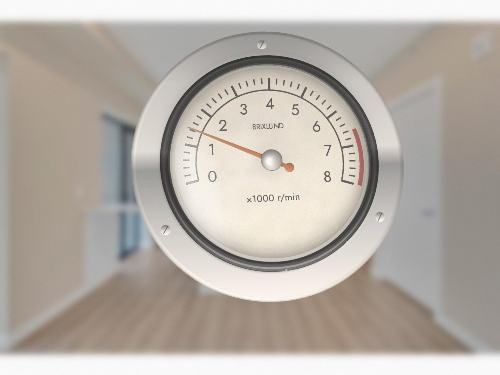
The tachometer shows {"value": 1400, "unit": "rpm"}
